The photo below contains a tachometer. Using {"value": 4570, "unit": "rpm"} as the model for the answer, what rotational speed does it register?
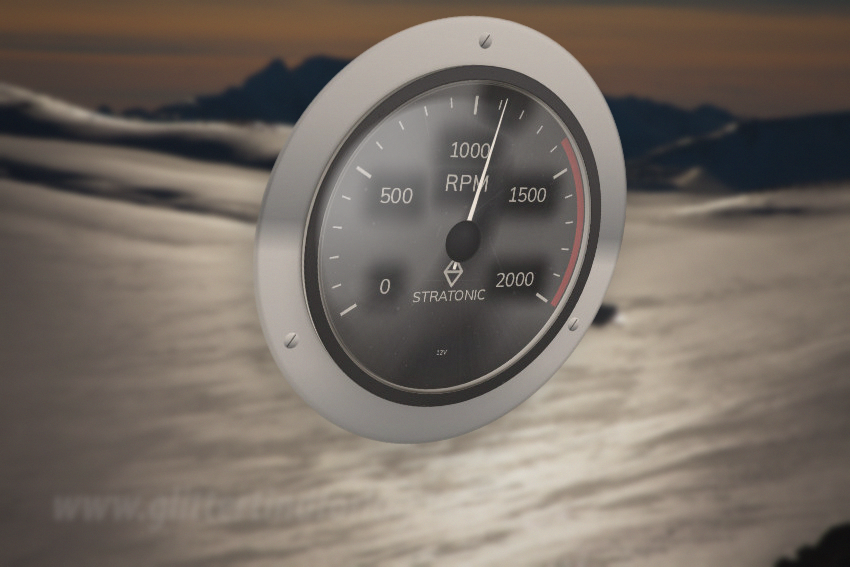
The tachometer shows {"value": 1100, "unit": "rpm"}
